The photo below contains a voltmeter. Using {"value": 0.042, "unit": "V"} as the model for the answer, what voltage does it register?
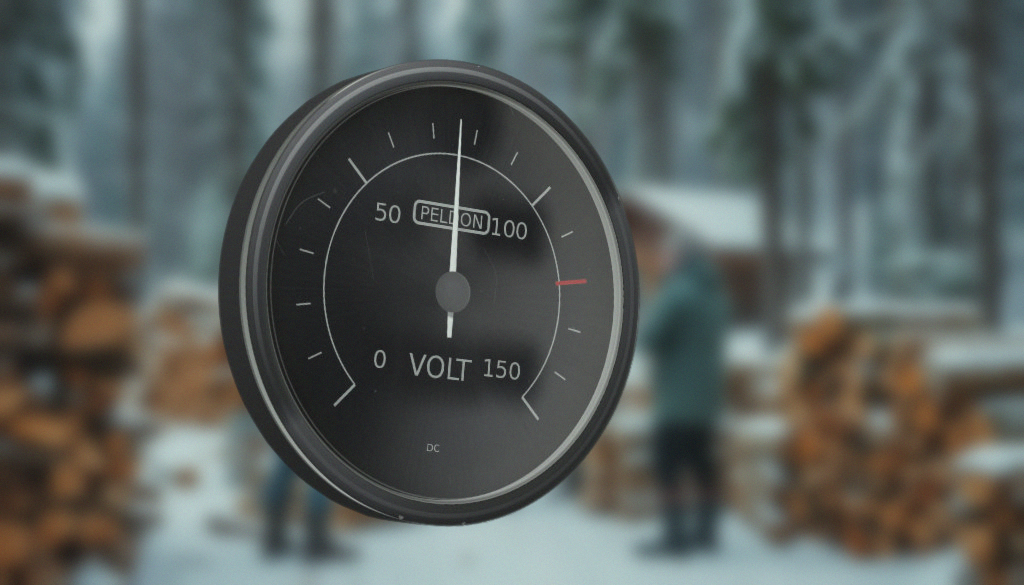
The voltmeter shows {"value": 75, "unit": "V"}
